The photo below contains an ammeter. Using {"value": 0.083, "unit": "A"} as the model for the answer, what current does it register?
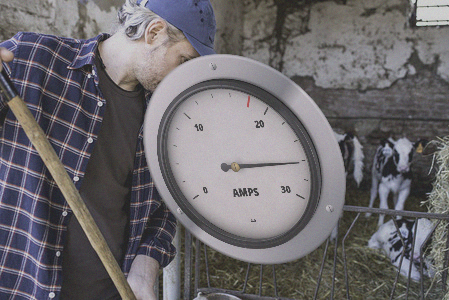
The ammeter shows {"value": 26, "unit": "A"}
